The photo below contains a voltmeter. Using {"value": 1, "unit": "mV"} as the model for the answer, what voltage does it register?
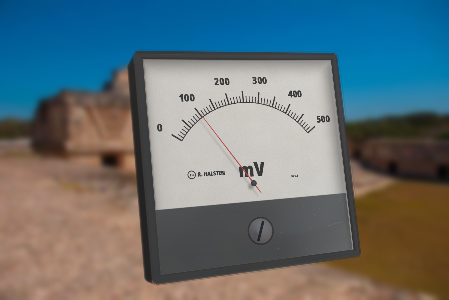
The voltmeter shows {"value": 100, "unit": "mV"}
